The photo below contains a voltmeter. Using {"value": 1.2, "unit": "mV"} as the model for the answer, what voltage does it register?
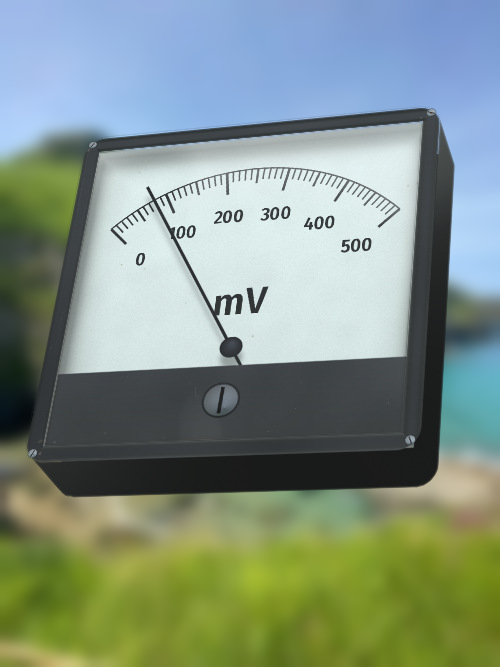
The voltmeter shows {"value": 80, "unit": "mV"}
